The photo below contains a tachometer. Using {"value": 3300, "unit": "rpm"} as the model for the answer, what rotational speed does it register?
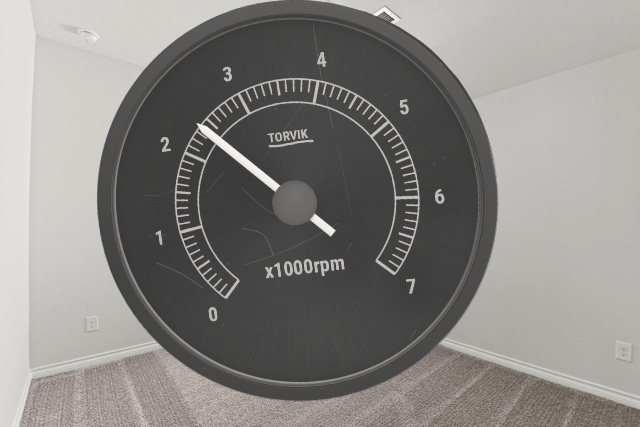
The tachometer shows {"value": 2400, "unit": "rpm"}
